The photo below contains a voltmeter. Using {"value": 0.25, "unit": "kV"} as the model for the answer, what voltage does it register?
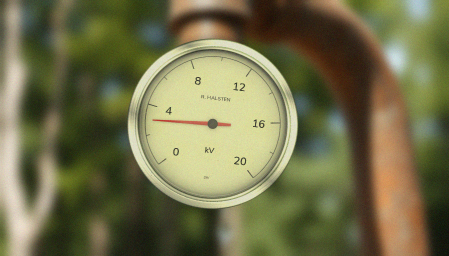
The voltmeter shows {"value": 3, "unit": "kV"}
